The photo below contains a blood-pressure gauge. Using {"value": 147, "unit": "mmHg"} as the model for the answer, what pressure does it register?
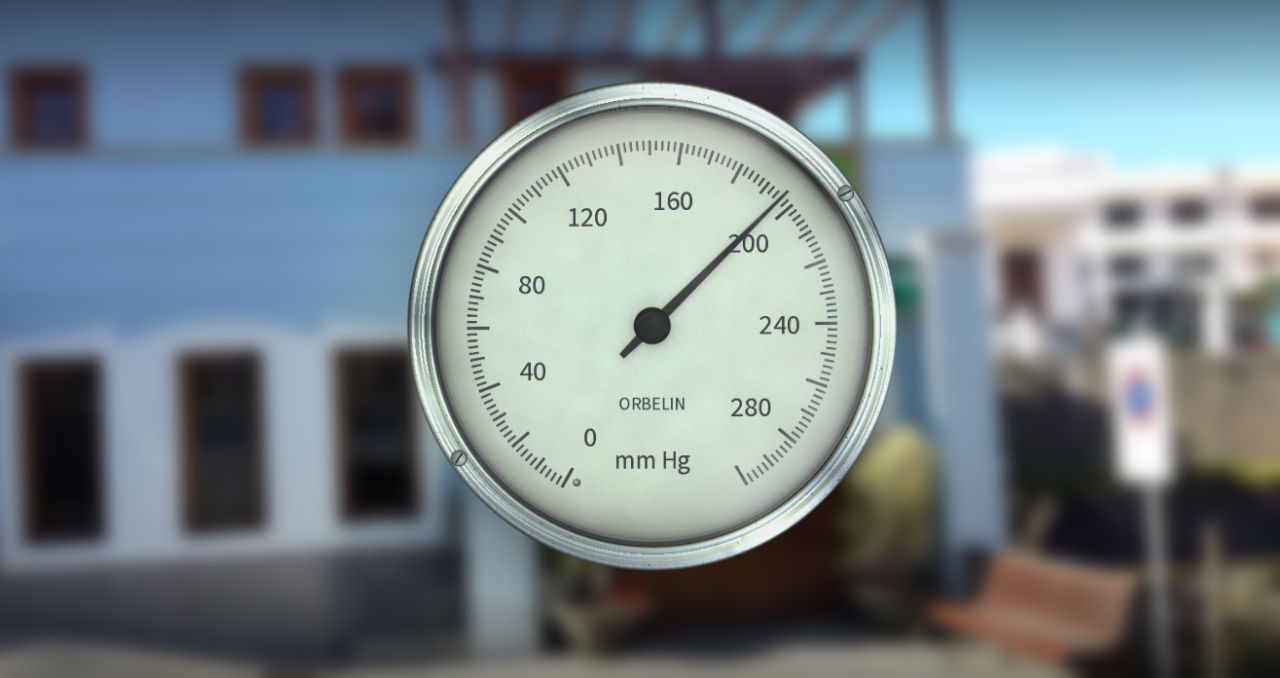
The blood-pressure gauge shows {"value": 196, "unit": "mmHg"}
